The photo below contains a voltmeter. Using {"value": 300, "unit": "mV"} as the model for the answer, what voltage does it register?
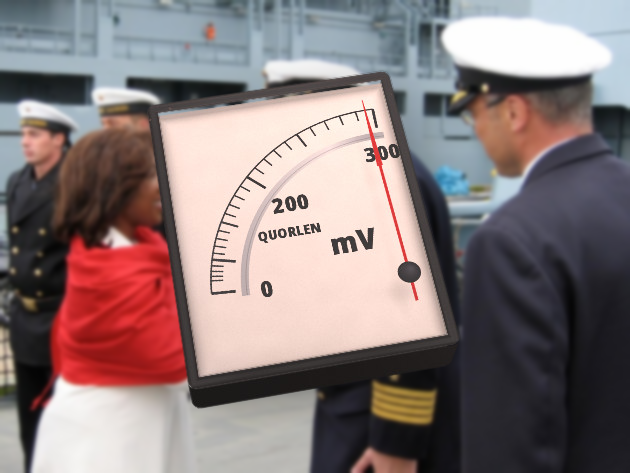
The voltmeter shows {"value": 295, "unit": "mV"}
